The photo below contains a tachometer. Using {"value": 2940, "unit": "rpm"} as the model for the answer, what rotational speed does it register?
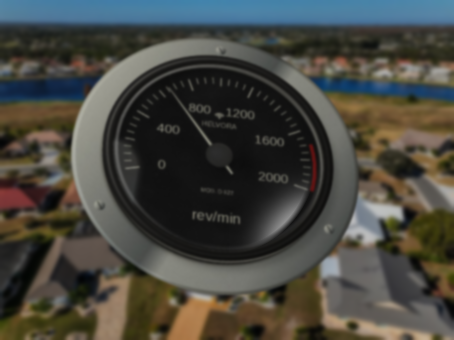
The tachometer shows {"value": 650, "unit": "rpm"}
